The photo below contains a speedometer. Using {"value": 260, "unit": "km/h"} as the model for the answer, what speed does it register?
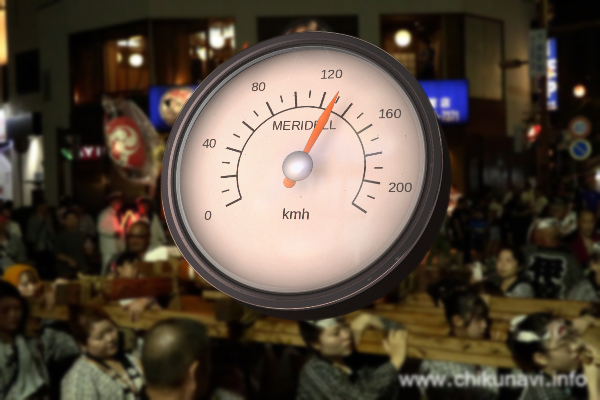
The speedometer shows {"value": 130, "unit": "km/h"}
